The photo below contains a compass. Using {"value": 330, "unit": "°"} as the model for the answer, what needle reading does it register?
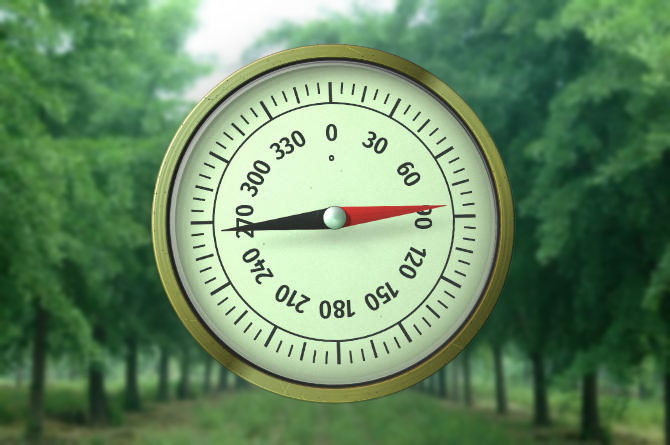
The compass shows {"value": 85, "unit": "°"}
